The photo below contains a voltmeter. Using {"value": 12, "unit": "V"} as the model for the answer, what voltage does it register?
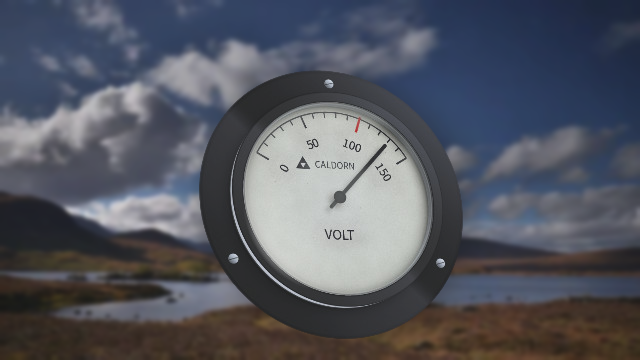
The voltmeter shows {"value": 130, "unit": "V"}
